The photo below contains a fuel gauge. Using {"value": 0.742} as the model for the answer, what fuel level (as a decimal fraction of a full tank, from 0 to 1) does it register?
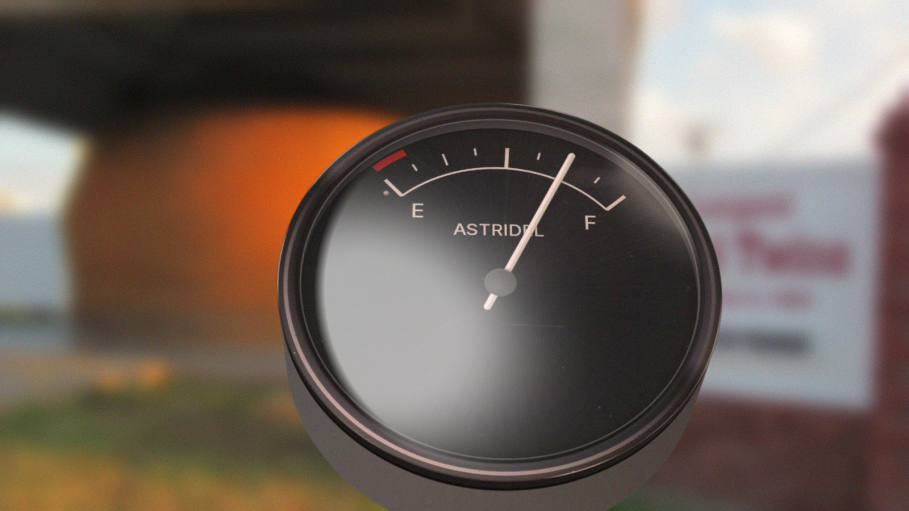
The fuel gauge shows {"value": 0.75}
